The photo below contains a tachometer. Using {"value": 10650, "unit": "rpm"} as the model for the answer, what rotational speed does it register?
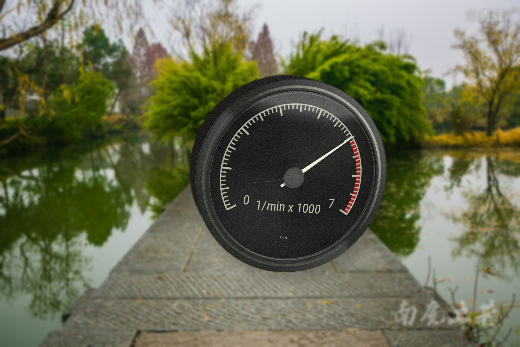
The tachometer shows {"value": 5000, "unit": "rpm"}
